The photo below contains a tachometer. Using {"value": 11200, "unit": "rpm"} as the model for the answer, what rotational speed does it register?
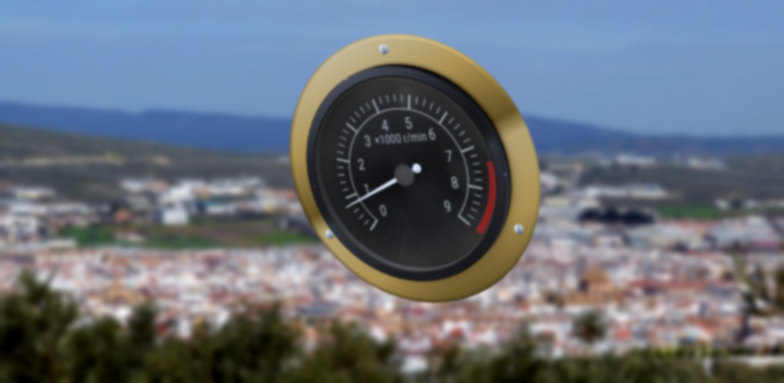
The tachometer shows {"value": 800, "unit": "rpm"}
